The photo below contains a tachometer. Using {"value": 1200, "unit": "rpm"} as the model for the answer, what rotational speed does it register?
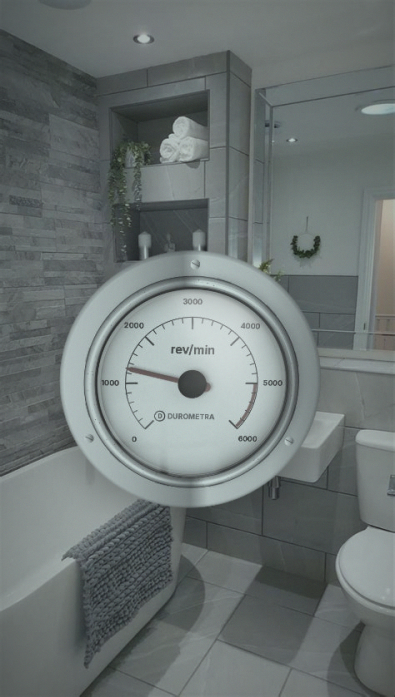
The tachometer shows {"value": 1300, "unit": "rpm"}
